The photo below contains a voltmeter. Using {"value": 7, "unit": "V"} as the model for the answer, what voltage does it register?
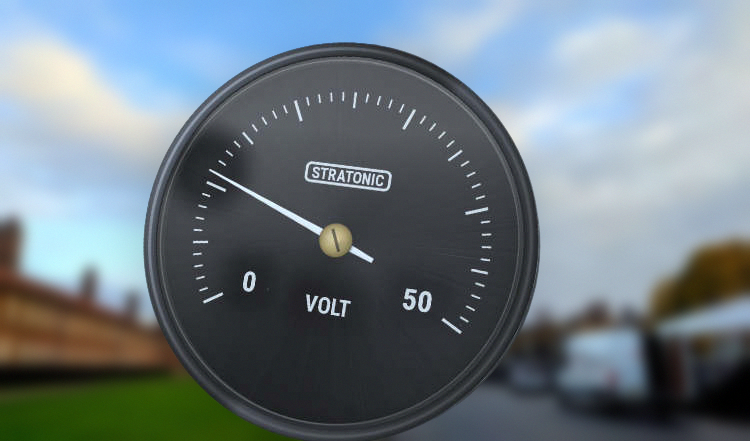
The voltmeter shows {"value": 11, "unit": "V"}
